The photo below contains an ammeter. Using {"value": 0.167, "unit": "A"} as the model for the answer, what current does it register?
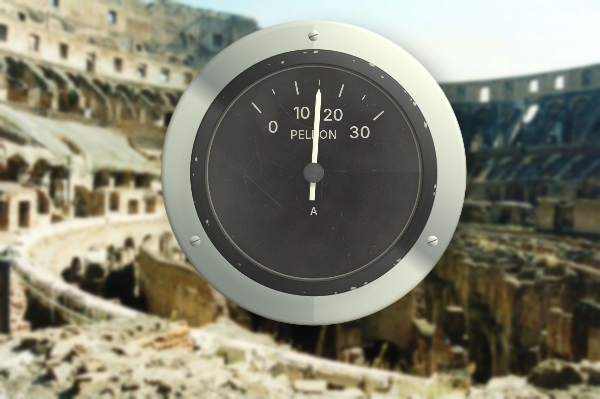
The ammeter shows {"value": 15, "unit": "A"}
